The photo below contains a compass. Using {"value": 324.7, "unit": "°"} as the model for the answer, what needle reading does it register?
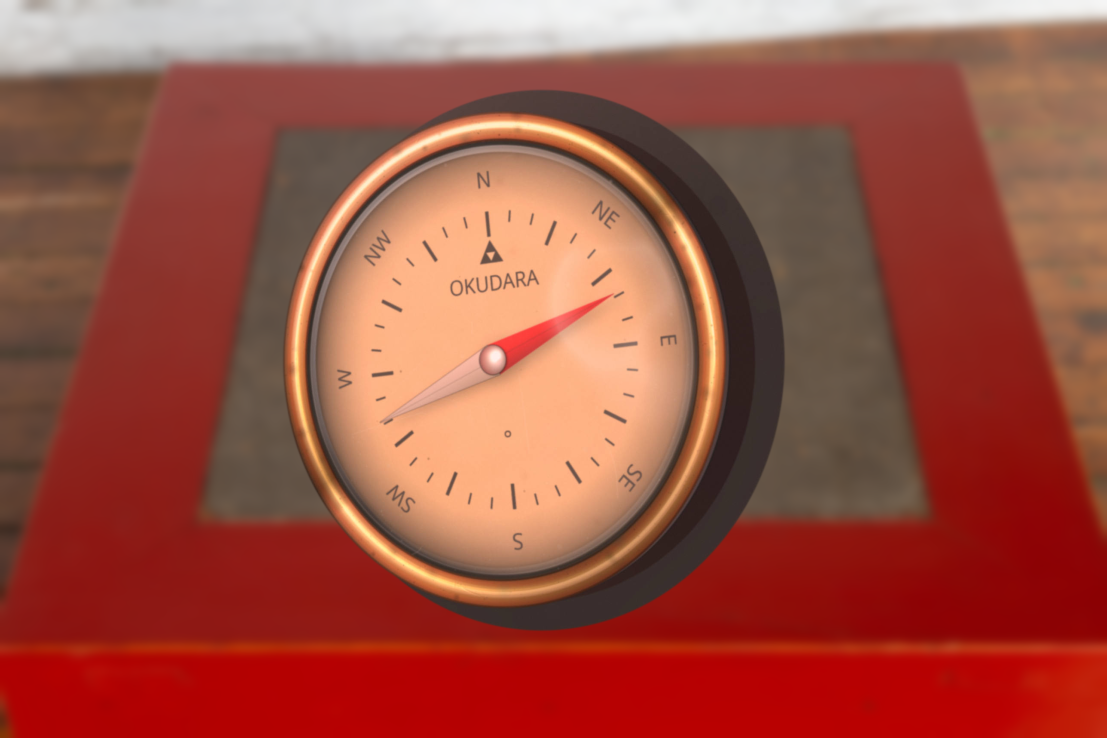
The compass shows {"value": 70, "unit": "°"}
